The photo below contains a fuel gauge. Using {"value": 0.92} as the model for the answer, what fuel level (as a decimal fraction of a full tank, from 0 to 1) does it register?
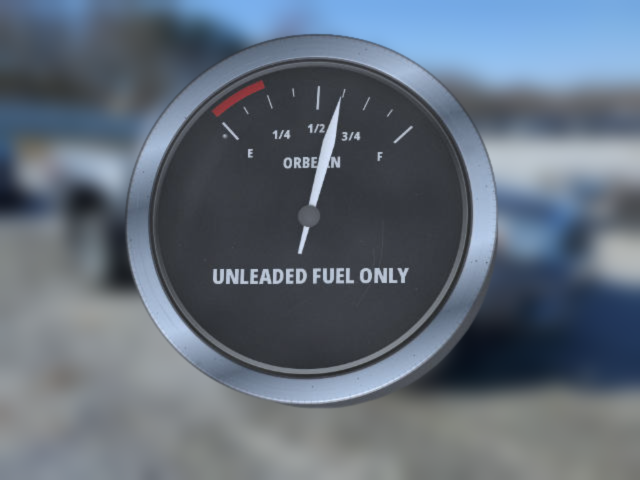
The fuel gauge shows {"value": 0.625}
